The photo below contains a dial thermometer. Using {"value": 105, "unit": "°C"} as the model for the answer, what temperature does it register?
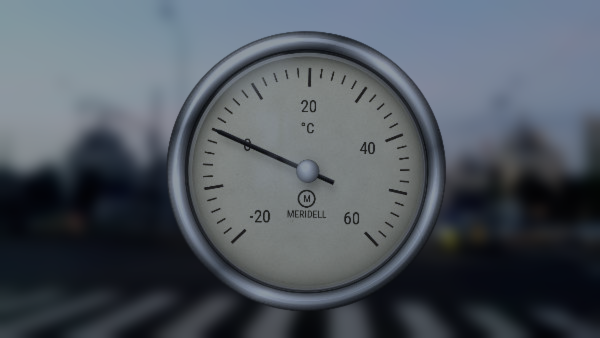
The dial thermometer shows {"value": 0, "unit": "°C"}
